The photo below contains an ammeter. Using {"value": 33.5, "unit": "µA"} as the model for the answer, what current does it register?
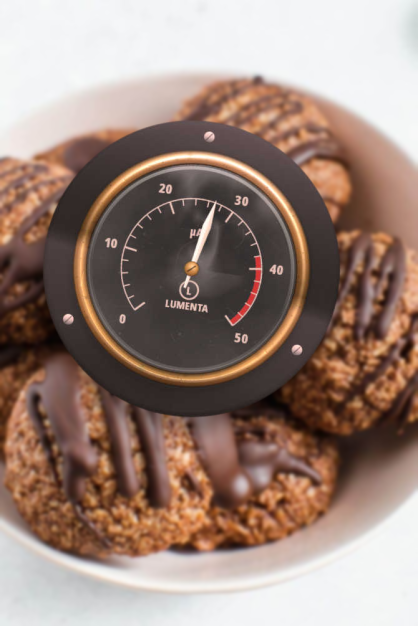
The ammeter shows {"value": 27, "unit": "µA"}
